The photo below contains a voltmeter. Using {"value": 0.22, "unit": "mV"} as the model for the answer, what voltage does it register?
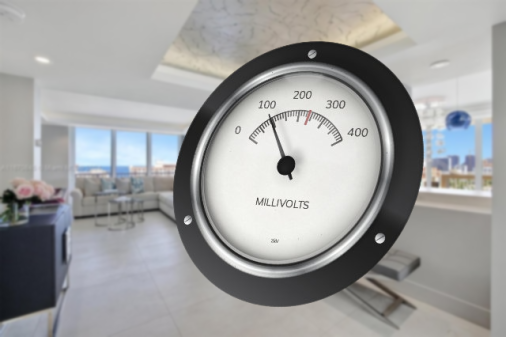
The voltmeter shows {"value": 100, "unit": "mV"}
